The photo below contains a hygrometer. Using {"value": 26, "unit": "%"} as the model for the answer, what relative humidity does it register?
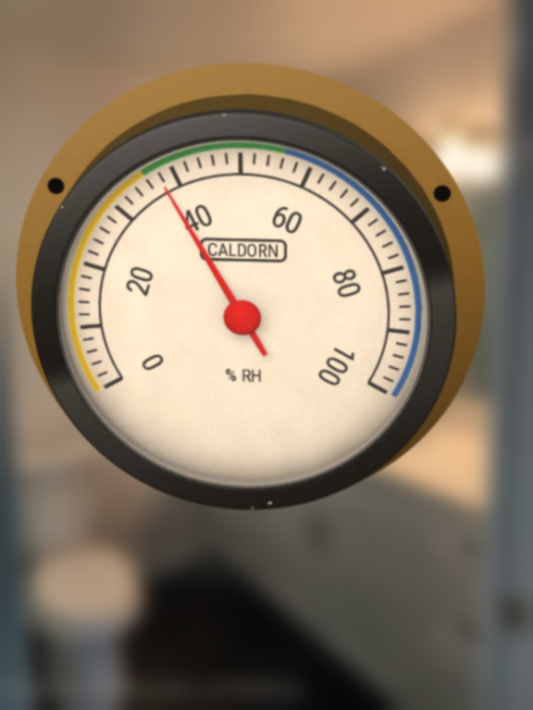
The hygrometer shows {"value": 38, "unit": "%"}
